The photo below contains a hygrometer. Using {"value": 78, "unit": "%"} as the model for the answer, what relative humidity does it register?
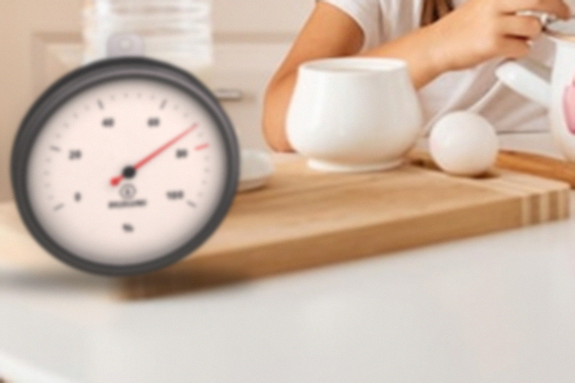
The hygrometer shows {"value": 72, "unit": "%"}
